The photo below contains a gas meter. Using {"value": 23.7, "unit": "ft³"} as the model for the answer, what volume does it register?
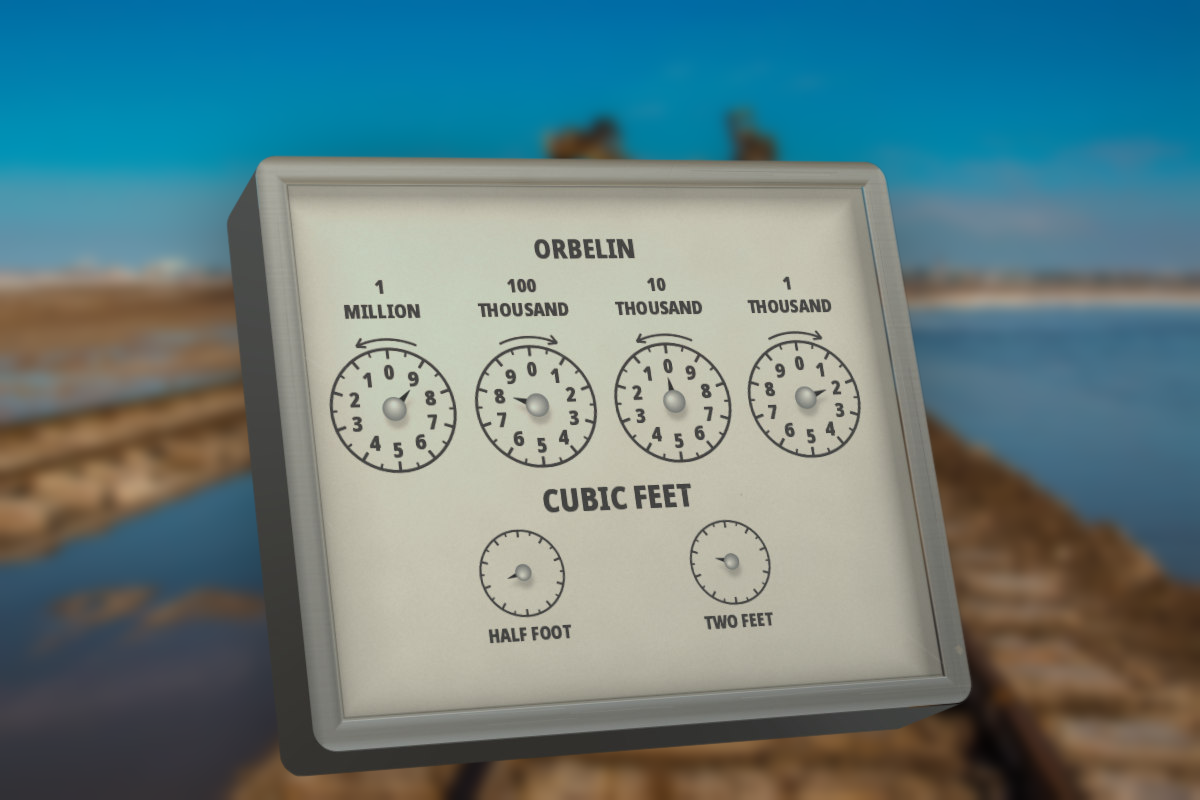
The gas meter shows {"value": 880200, "unit": "ft³"}
